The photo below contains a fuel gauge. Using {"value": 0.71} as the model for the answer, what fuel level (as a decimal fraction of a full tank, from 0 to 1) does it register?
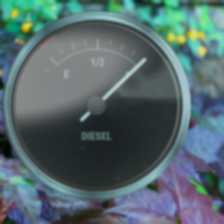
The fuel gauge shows {"value": 1}
